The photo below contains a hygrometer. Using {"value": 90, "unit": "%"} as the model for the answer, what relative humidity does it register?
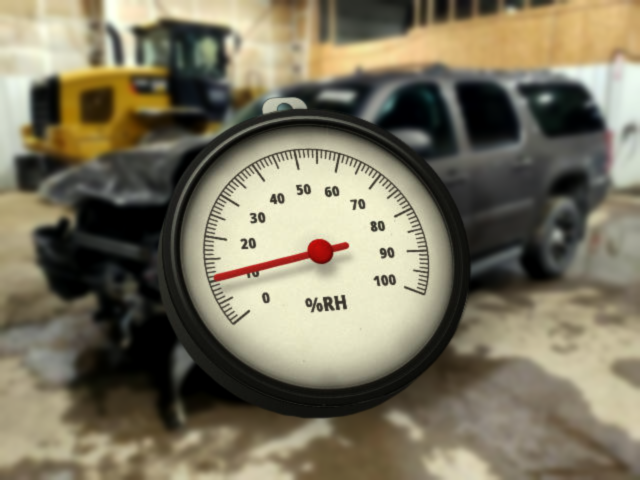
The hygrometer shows {"value": 10, "unit": "%"}
